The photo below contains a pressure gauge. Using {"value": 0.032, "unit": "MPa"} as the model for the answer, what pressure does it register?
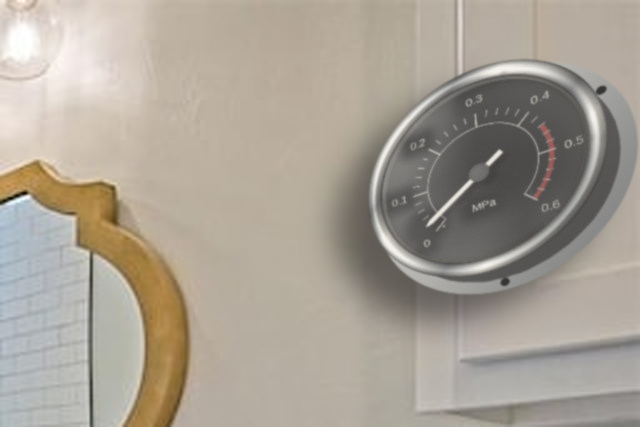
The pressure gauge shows {"value": 0.02, "unit": "MPa"}
